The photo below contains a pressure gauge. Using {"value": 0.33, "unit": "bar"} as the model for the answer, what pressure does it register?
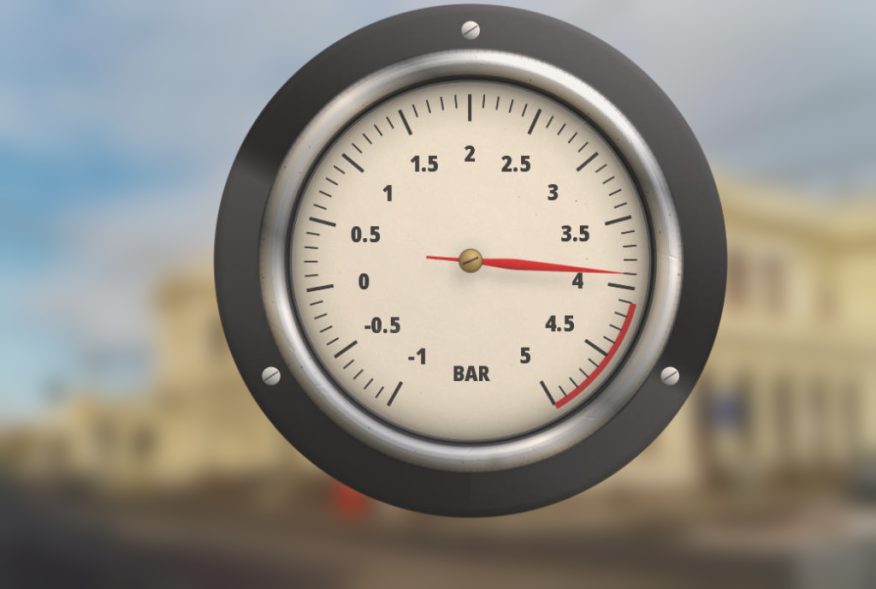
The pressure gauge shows {"value": 3.9, "unit": "bar"}
